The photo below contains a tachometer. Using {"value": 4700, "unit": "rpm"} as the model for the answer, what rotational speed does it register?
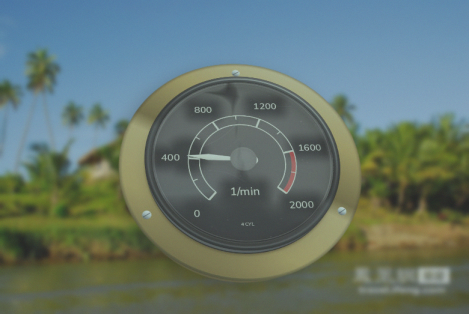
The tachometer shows {"value": 400, "unit": "rpm"}
